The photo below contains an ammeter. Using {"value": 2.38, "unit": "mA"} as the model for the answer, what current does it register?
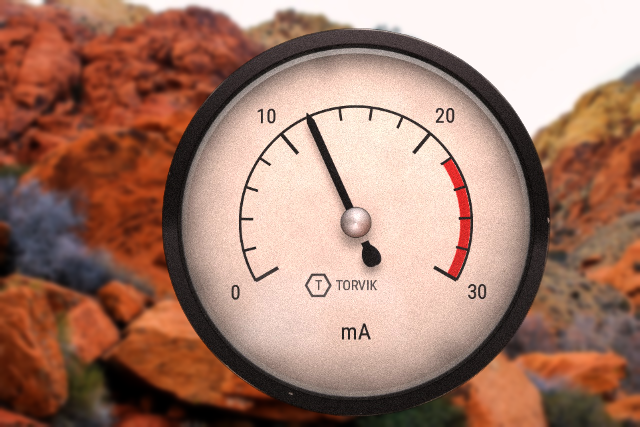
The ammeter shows {"value": 12, "unit": "mA"}
